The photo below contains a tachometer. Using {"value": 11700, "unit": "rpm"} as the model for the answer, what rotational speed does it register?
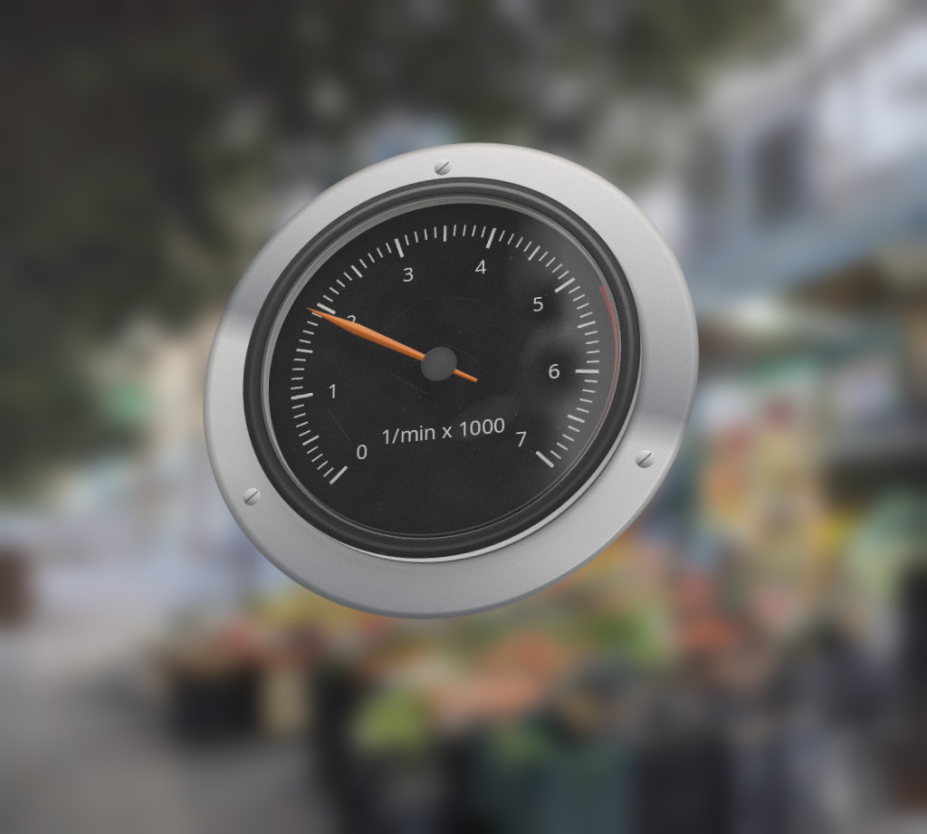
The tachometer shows {"value": 1900, "unit": "rpm"}
